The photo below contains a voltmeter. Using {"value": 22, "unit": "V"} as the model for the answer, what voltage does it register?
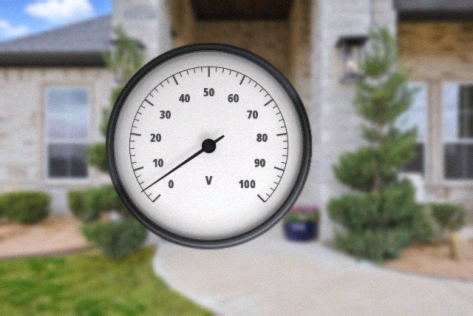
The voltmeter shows {"value": 4, "unit": "V"}
